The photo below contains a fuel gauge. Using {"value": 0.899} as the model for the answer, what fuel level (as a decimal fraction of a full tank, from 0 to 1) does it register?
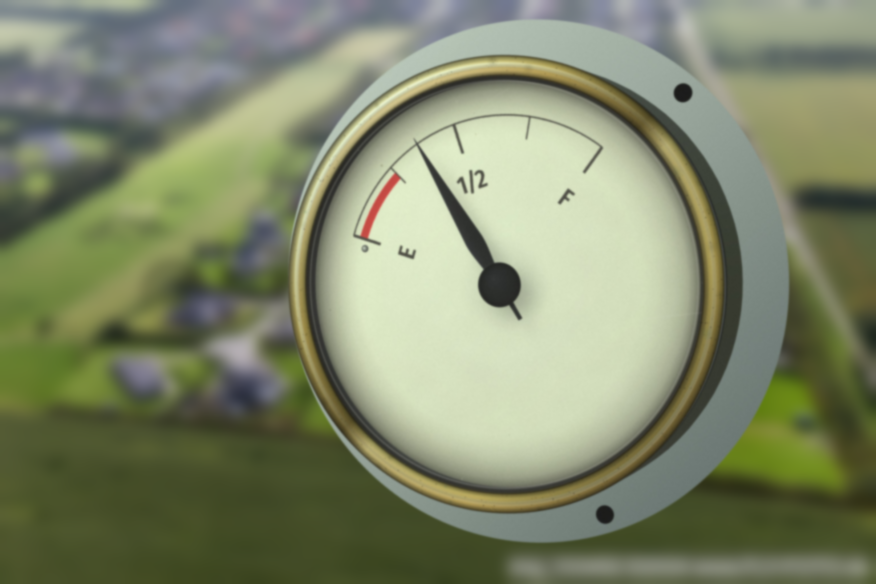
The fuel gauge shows {"value": 0.375}
